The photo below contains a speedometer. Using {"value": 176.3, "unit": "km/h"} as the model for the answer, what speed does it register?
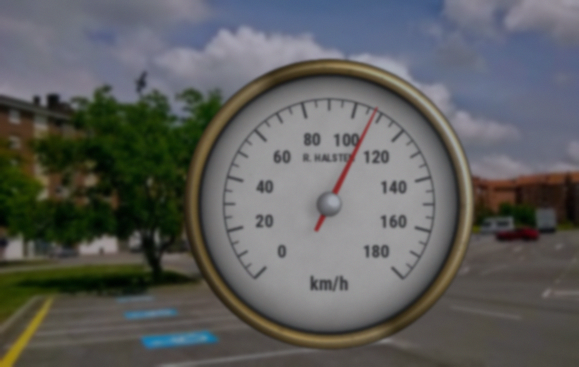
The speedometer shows {"value": 107.5, "unit": "km/h"}
